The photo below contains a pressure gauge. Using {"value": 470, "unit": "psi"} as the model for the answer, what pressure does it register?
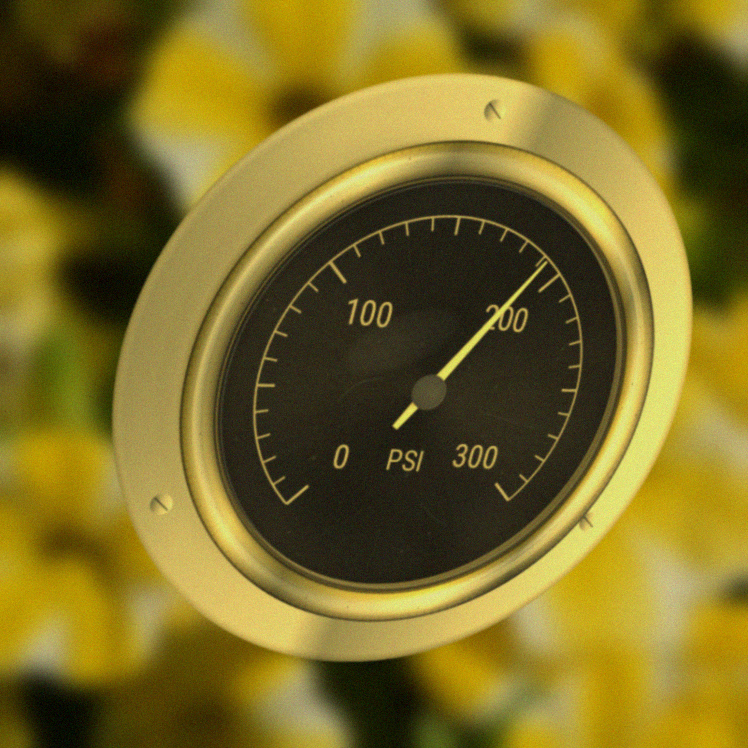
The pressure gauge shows {"value": 190, "unit": "psi"}
